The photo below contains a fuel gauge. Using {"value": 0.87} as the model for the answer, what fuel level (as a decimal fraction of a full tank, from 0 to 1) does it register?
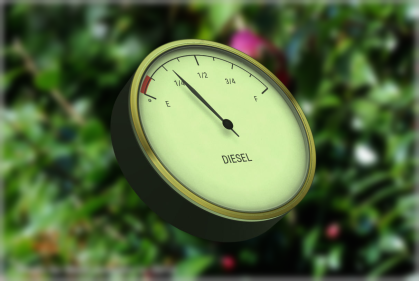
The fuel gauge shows {"value": 0.25}
